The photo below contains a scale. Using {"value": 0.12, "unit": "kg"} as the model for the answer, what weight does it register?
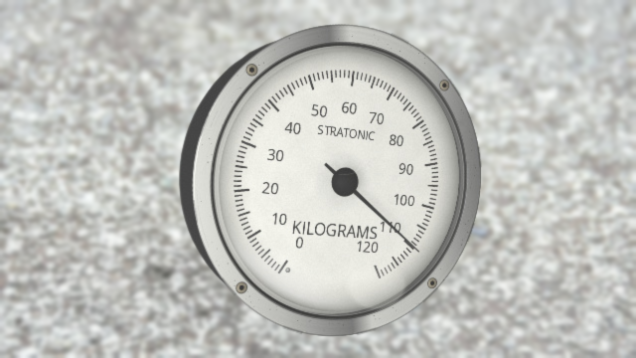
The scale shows {"value": 110, "unit": "kg"}
